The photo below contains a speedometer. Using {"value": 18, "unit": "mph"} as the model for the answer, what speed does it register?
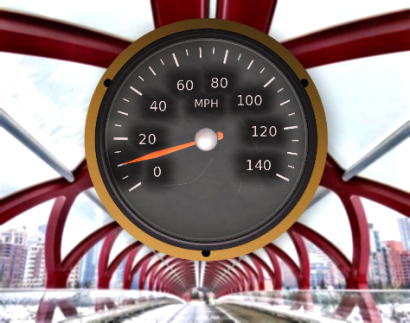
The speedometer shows {"value": 10, "unit": "mph"}
